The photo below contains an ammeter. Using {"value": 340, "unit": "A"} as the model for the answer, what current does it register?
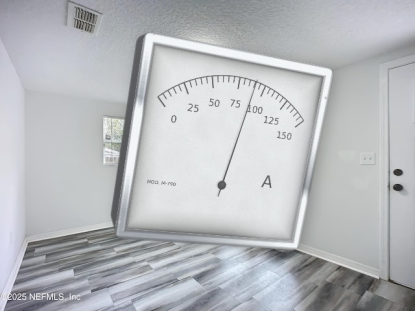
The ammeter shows {"value": 90, "unit": "A"}
